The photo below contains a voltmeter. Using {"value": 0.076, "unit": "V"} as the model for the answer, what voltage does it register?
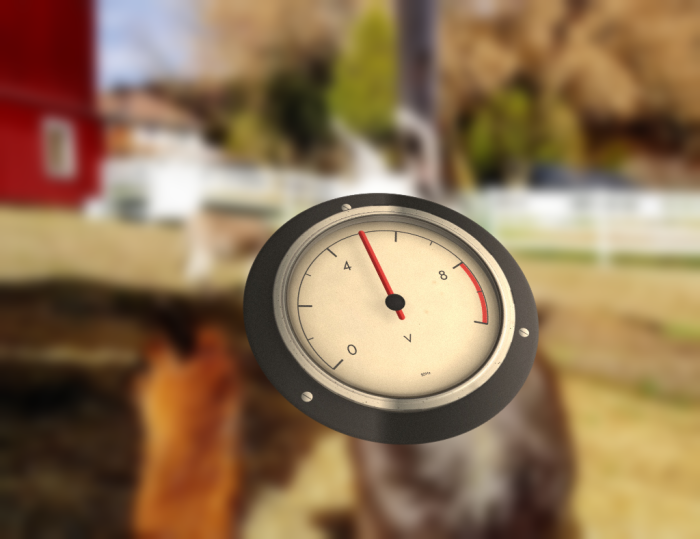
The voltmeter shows {"value": 5, "unit": "V"}
